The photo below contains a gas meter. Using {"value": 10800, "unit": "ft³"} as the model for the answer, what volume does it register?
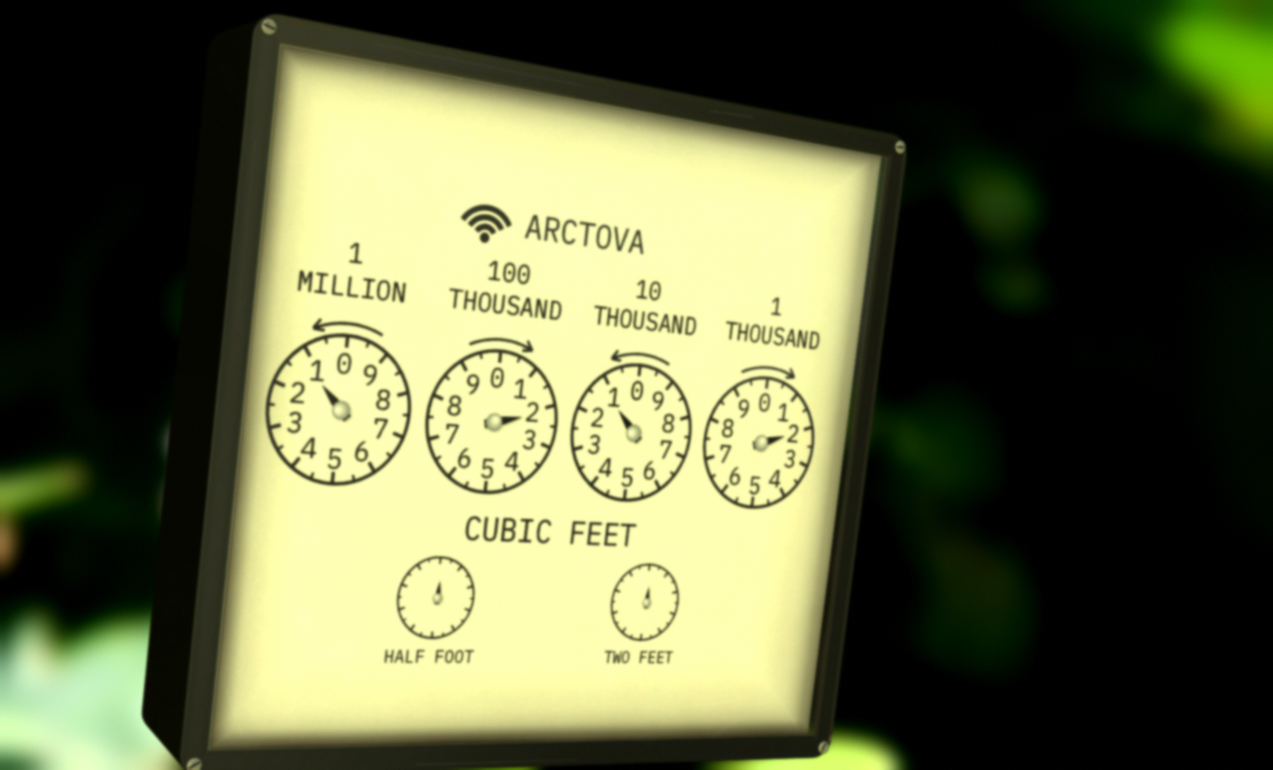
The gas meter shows {"value": 121200, "unit": "ft³"}
